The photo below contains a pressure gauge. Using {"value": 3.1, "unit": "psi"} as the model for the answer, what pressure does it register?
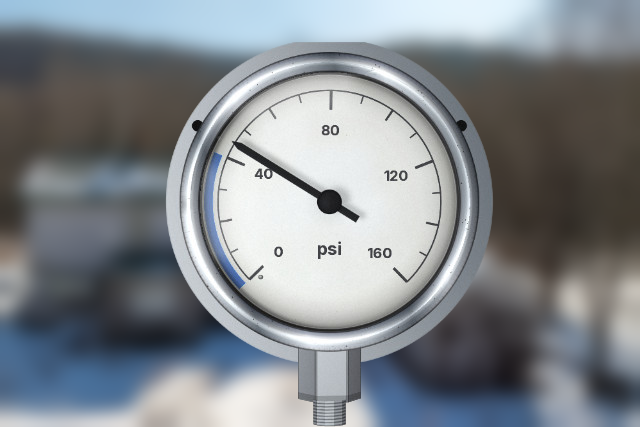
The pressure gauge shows {"value": 45, "unit": "psi"}
